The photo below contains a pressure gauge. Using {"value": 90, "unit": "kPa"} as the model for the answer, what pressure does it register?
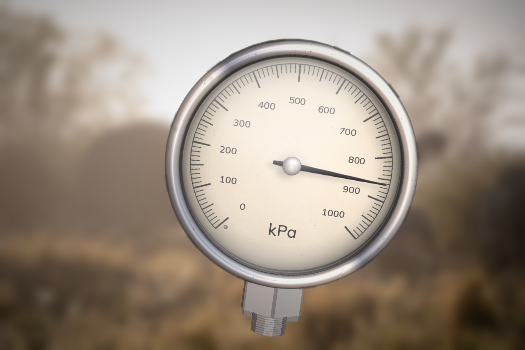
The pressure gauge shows {"value": 860, "unit": "kPa"}
